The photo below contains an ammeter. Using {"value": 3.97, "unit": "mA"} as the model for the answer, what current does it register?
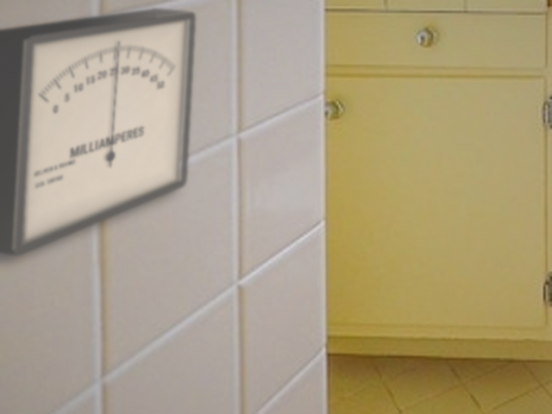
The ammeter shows {"value": 25, "unit": "mA"}
